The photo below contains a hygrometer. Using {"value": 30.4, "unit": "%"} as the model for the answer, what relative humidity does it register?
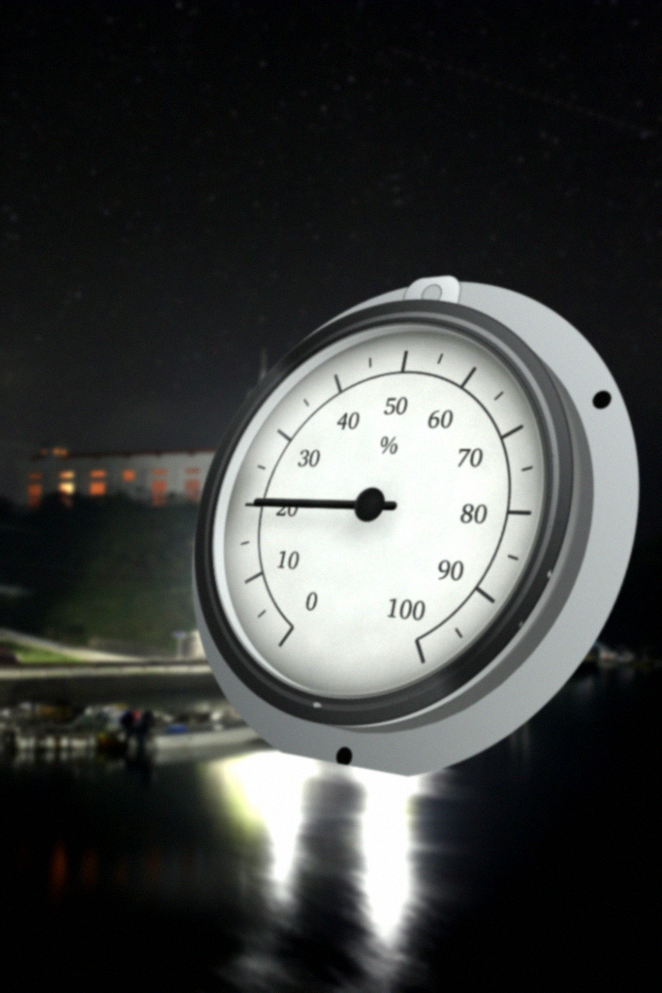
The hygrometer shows {"value": 20, "unit": "%"}
